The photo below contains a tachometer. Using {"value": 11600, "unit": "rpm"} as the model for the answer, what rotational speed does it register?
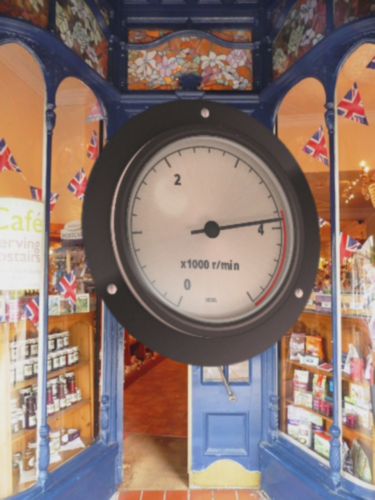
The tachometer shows {"value": 3900, "unit": "rpm"}
